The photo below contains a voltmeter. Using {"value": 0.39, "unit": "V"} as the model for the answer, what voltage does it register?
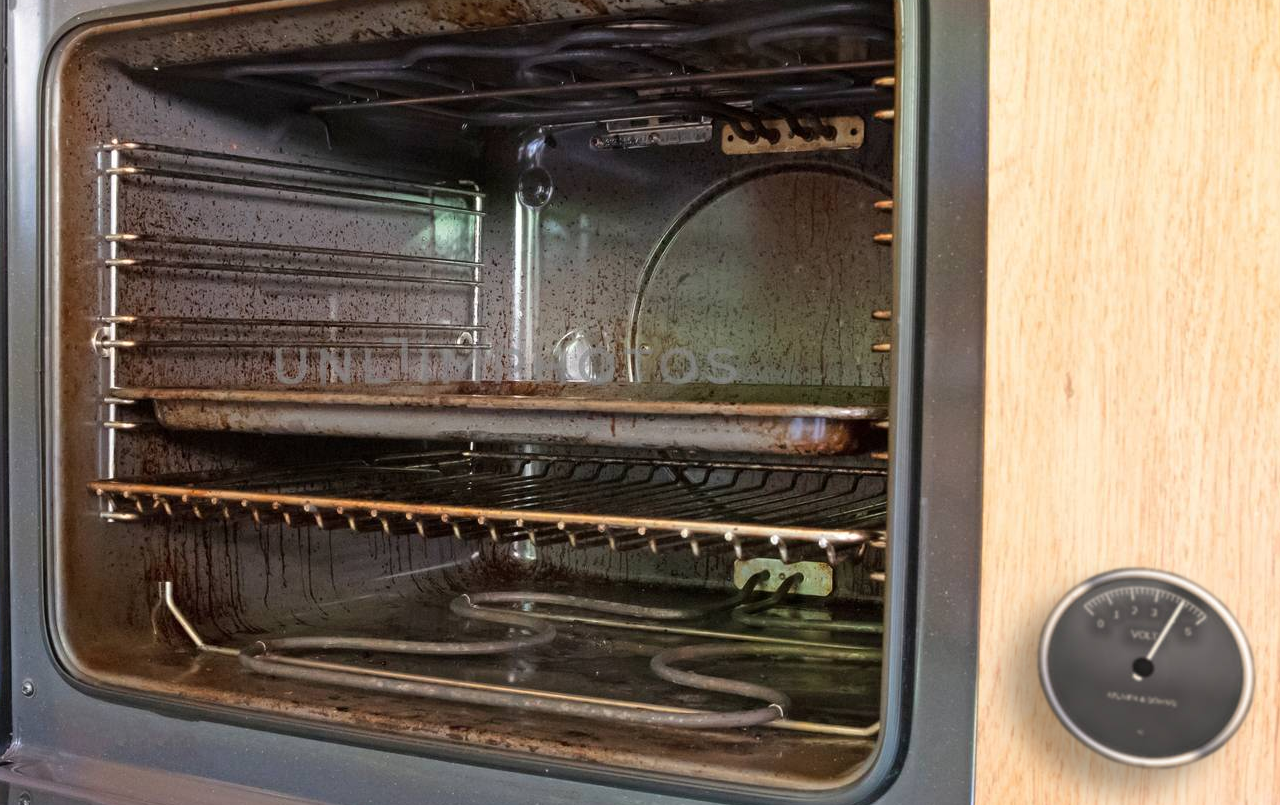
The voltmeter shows {"value": 4, "unit": "V"}
